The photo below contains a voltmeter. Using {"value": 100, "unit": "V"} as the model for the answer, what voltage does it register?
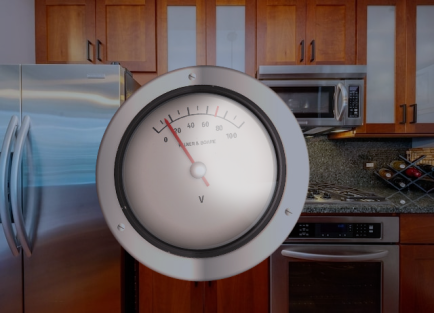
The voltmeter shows {"value": 15, "unit": "V"}
